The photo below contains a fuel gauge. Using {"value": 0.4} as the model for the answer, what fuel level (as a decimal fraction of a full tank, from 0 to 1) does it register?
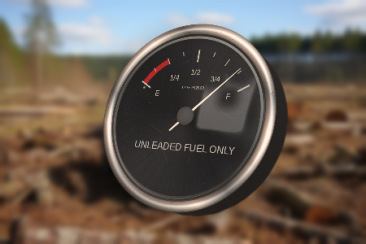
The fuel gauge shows {"value": 0.875}
